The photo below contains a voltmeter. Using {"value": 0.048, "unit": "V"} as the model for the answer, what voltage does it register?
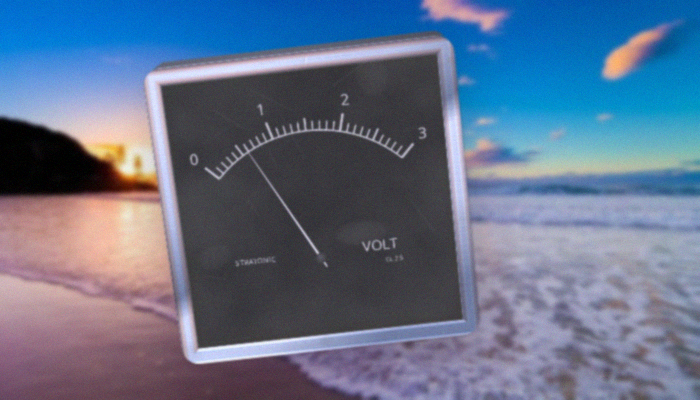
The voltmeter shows {"value": 0.6, "unit": "V"}
